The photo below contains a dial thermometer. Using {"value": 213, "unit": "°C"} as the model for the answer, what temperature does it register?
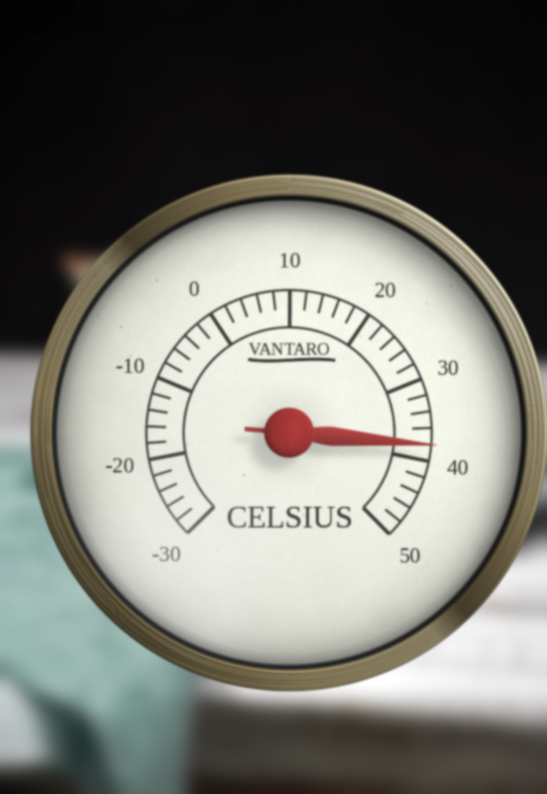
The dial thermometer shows {"value": 38, "unit": "°C"}
